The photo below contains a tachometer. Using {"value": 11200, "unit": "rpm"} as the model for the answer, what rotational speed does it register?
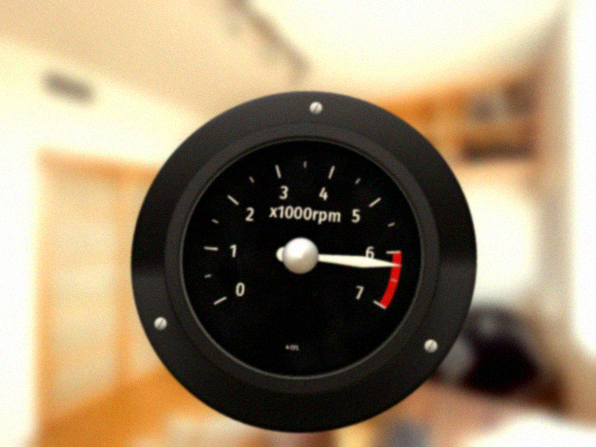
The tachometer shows {"value": 6250, "unit": "rpm"}
